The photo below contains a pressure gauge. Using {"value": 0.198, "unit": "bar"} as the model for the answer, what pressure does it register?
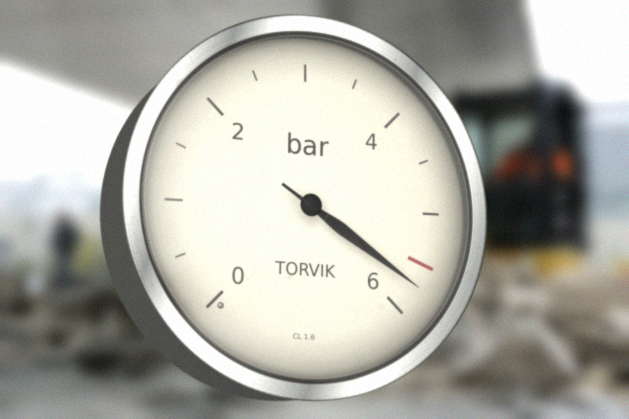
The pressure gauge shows {"value": 5.75, "unit": "bar"}
